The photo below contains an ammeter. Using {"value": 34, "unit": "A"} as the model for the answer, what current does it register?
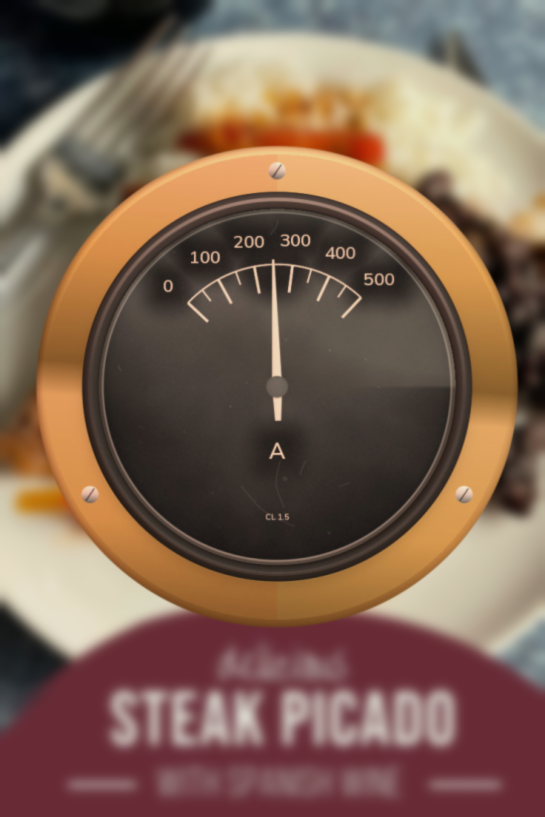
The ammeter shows {"value": 250, "unit": "A"}
